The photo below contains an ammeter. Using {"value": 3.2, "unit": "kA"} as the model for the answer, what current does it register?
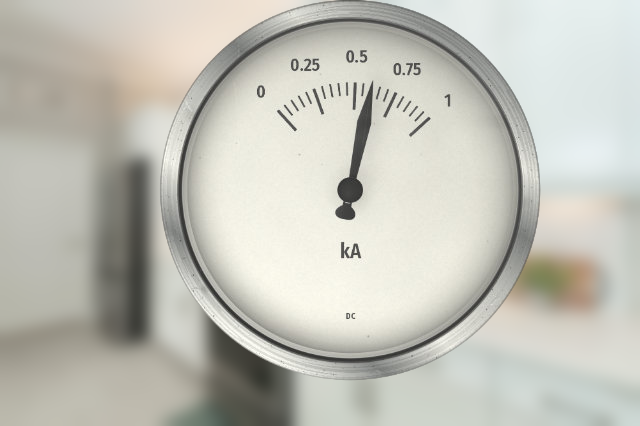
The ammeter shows {"value": 0.6, "unit": "kA"}
